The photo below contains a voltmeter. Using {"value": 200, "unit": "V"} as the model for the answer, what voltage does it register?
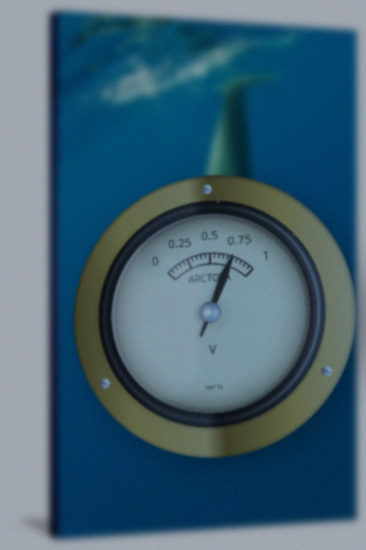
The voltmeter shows {"value": 0.75, "unit": "V"}
